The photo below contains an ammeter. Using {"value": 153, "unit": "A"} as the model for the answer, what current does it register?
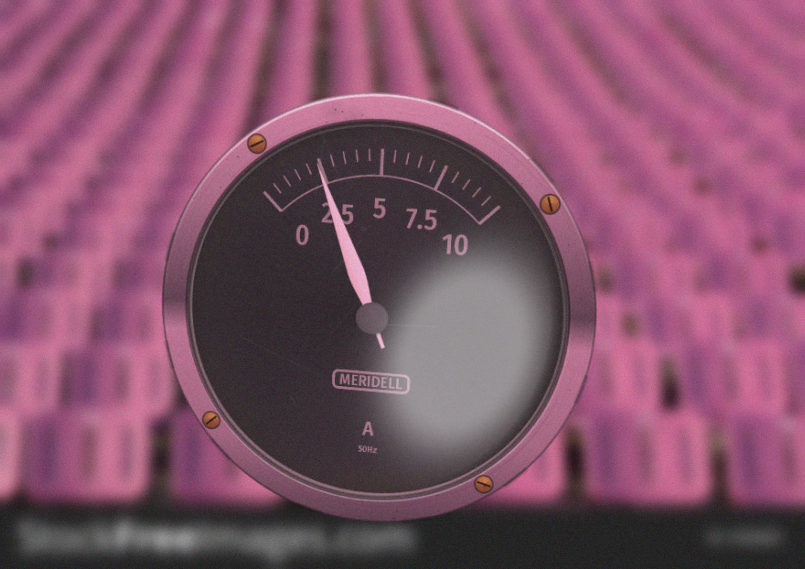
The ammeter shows {"value": 2.5, "unit": "A"}
